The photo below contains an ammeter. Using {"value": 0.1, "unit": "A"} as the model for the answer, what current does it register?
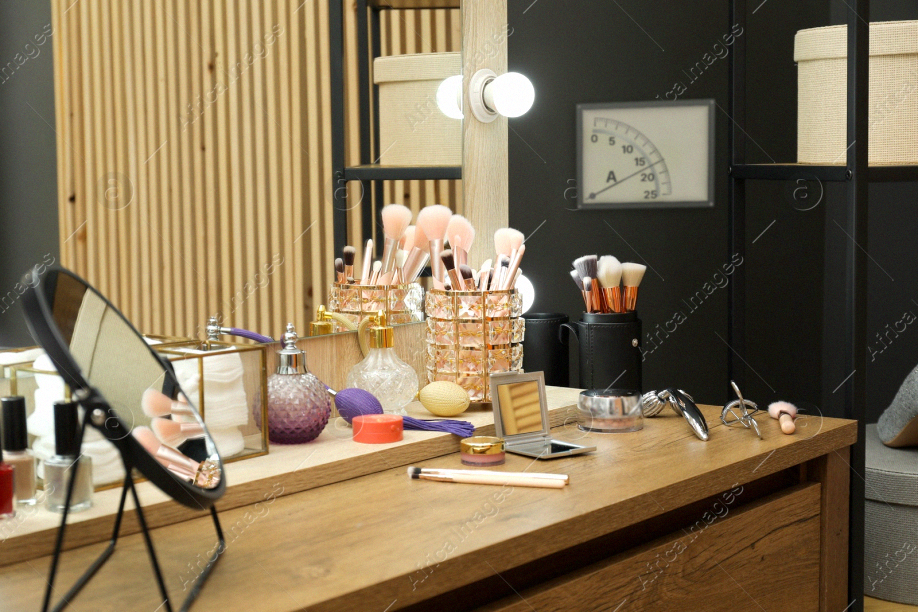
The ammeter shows {"value": 17.5, "unit": "A"}
